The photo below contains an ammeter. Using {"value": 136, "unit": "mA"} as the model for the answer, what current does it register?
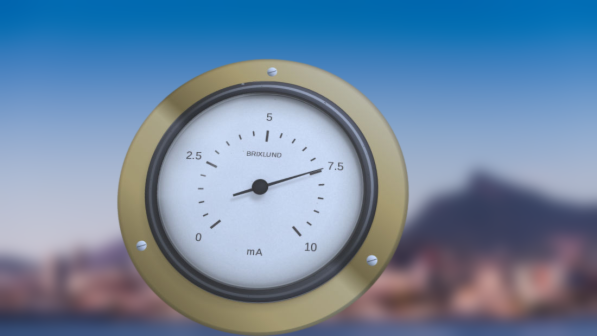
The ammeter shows {"value": 7.5, "unit": "mA"}
